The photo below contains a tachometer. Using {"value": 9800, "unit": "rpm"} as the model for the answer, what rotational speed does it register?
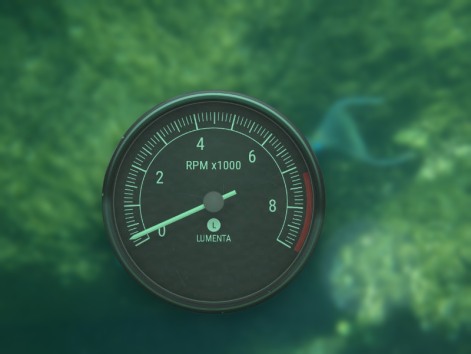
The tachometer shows {"value": 200, "unit": "rpm"}
